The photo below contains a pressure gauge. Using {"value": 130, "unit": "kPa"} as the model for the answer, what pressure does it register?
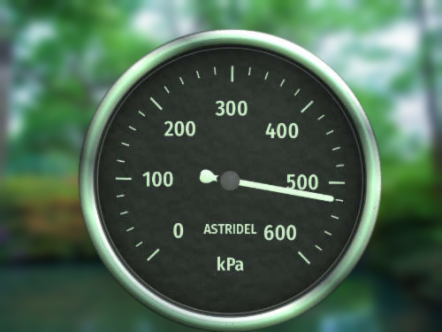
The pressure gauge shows {"value": 520, "unit": "kPa"}
